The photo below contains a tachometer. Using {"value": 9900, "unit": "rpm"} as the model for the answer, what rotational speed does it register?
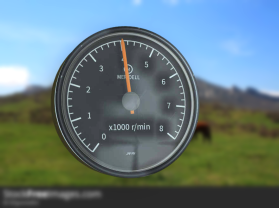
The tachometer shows {"value": 4000, "unit": "rpm"}
